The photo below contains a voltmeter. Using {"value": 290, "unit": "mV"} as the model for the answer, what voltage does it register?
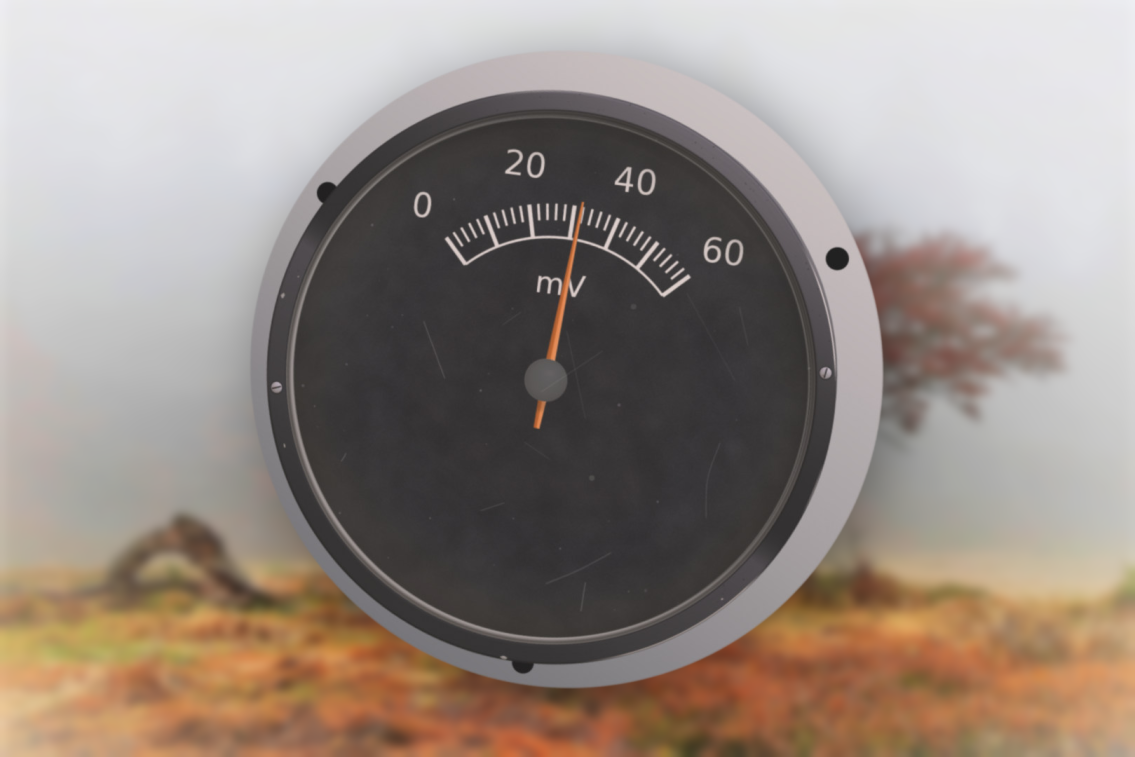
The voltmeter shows {"value": 32, "unit": "mV"}
